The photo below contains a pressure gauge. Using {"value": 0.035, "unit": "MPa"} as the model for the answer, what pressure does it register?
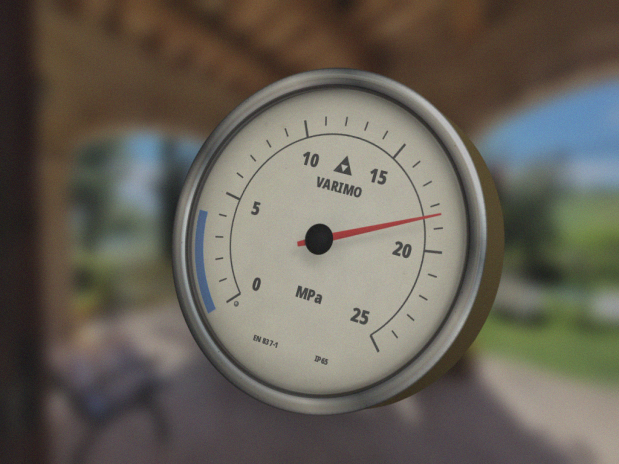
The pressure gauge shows {"value": 18.5, "unit": "MPa"}
